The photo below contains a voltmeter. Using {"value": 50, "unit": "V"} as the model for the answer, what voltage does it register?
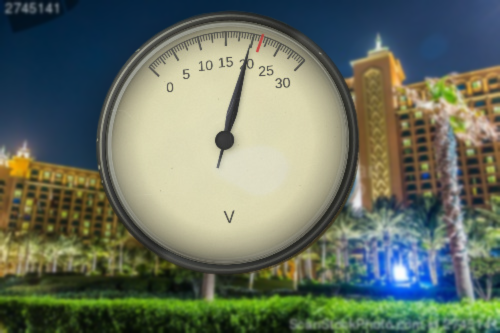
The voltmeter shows {"value": 20, "unit": "V"}
